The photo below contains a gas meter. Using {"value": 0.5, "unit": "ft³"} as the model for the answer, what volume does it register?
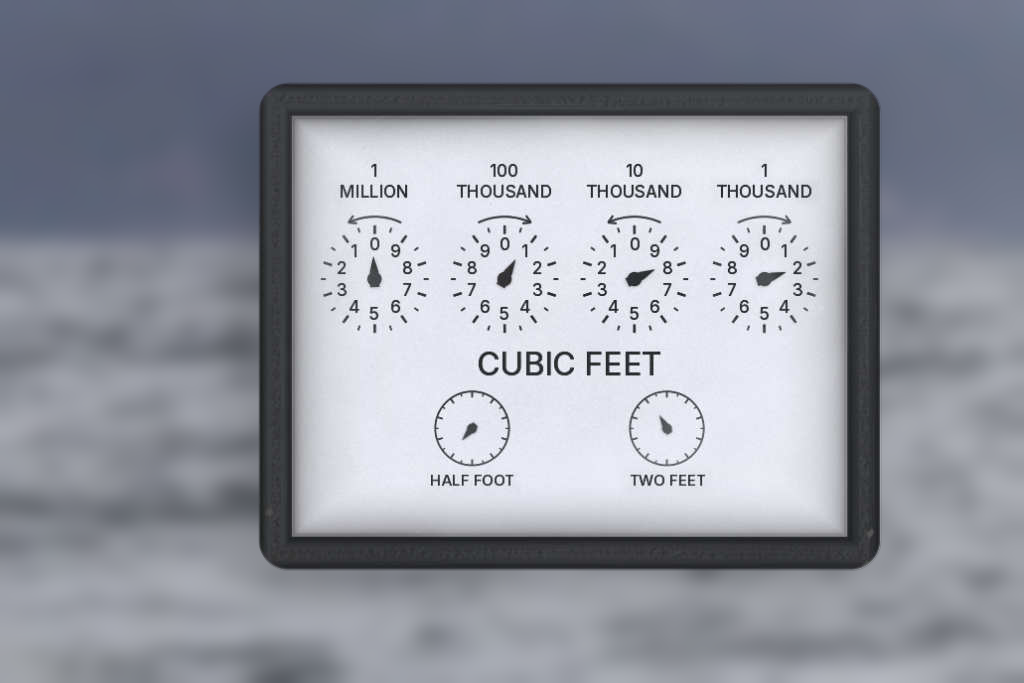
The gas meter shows {"value": 8200, "unit": "ft³"}
